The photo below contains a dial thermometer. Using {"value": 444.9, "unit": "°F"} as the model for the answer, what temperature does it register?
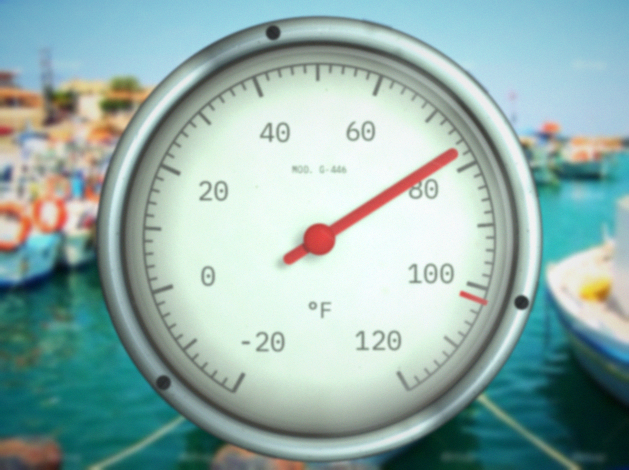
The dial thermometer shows {"value": 77, "unit": "°F"}
